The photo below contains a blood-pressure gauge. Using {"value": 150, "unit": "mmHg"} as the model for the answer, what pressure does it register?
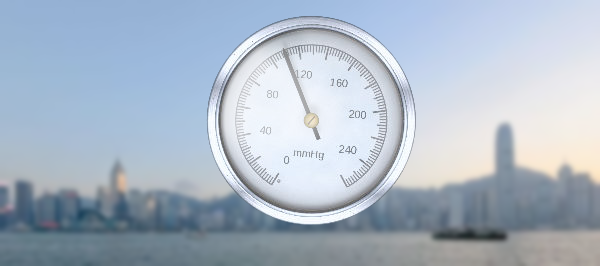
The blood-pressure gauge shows {"value": 110, "unit": "mmHg"}
